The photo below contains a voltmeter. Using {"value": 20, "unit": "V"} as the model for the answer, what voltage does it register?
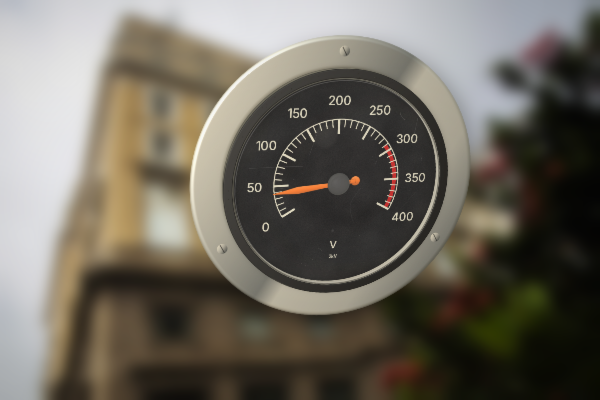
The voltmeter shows {"value": 40, "unit": "V"}
